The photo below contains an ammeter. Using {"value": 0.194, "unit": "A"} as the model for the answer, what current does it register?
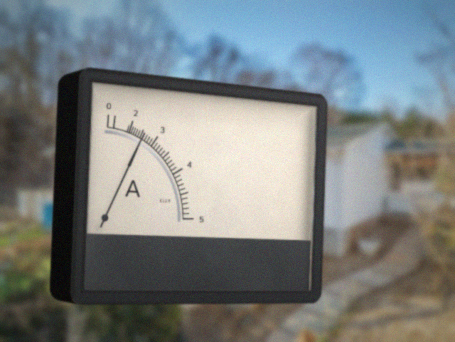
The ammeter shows {"value": 2.5, "unit": "A"}
